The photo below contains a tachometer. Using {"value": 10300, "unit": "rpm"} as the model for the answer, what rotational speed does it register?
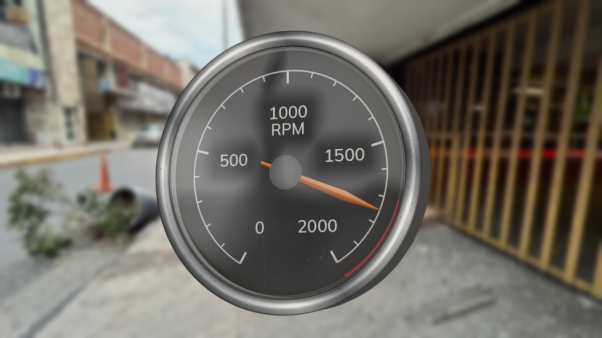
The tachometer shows {"value": 1750, "unit": "rpm"}
